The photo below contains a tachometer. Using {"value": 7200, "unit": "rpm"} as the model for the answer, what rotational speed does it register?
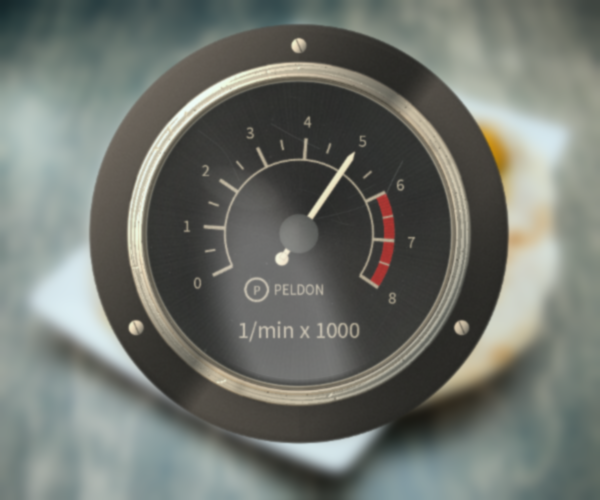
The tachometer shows {"value": 5000, "unit": "rpm"}
